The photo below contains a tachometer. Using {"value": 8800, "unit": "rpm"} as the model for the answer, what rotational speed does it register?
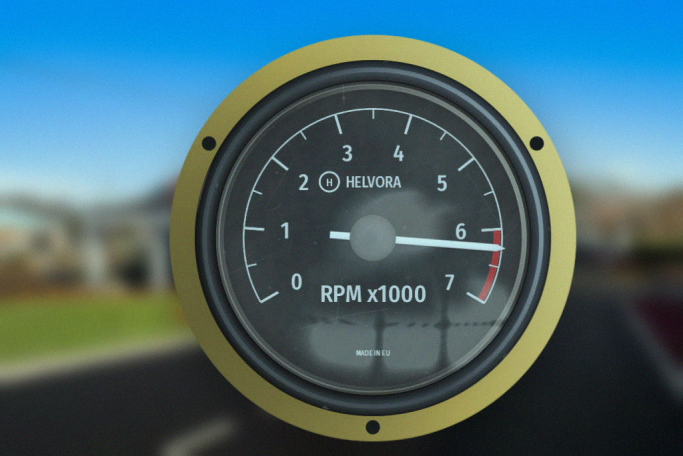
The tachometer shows {"value": 6250, "unit": "rpm"}
